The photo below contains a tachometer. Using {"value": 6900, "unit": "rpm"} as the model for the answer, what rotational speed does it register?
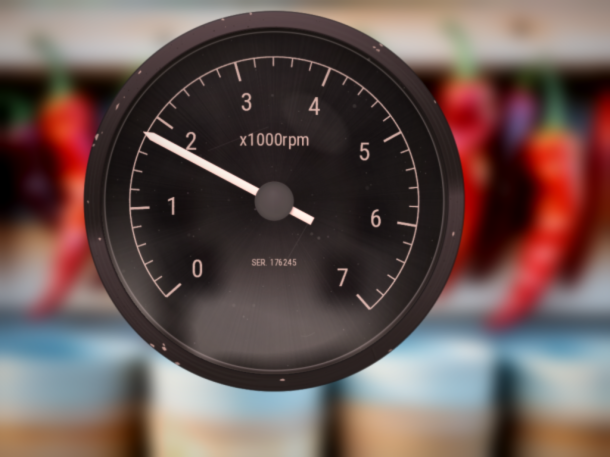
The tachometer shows {"value": 1800, "unit": "rpm"}
